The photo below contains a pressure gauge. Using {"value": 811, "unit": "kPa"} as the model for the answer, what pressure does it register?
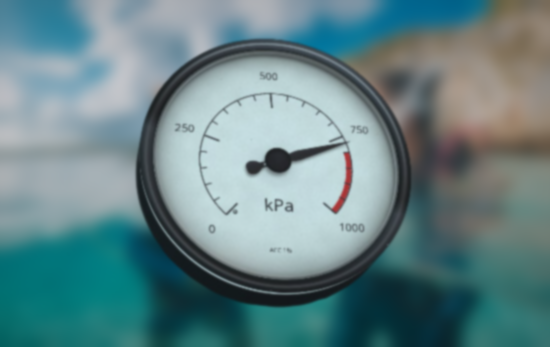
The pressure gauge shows {"value": 775, "unit": "kPa"}
